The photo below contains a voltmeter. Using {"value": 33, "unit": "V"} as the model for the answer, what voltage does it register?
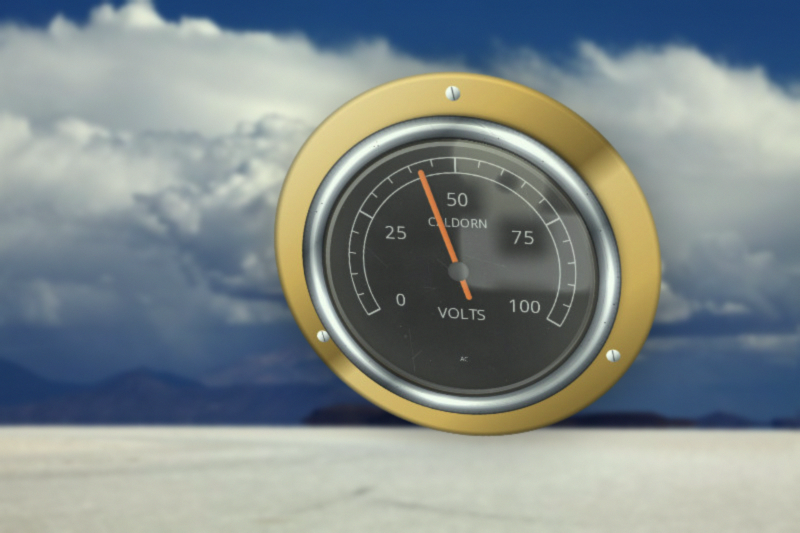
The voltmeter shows {"value": 42.5, "unit": "V"}
